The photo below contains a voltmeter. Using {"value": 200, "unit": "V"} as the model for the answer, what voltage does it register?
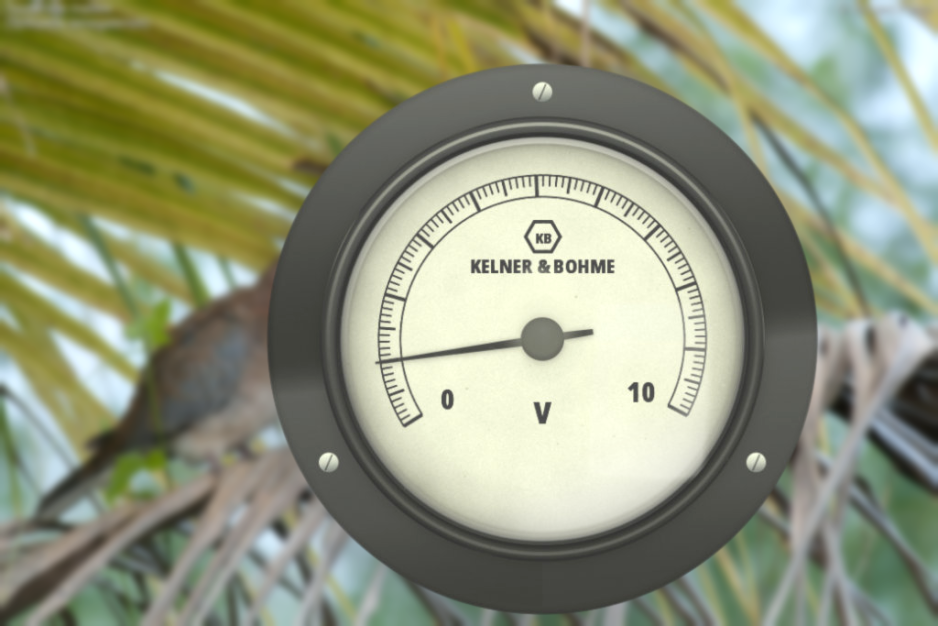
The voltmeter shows {"value": 1, "unit": "V"}
